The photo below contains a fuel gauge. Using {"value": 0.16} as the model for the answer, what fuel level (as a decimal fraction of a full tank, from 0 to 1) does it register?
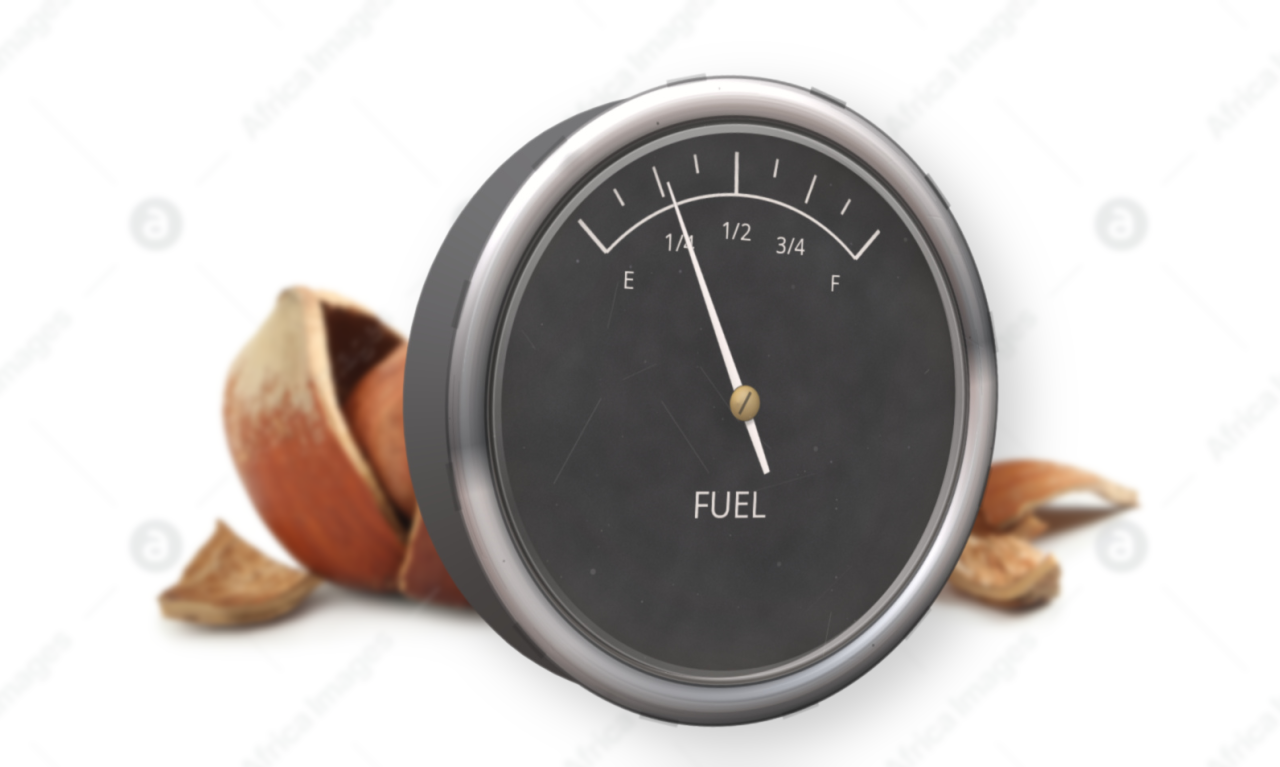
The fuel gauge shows {"value": 0.25}
